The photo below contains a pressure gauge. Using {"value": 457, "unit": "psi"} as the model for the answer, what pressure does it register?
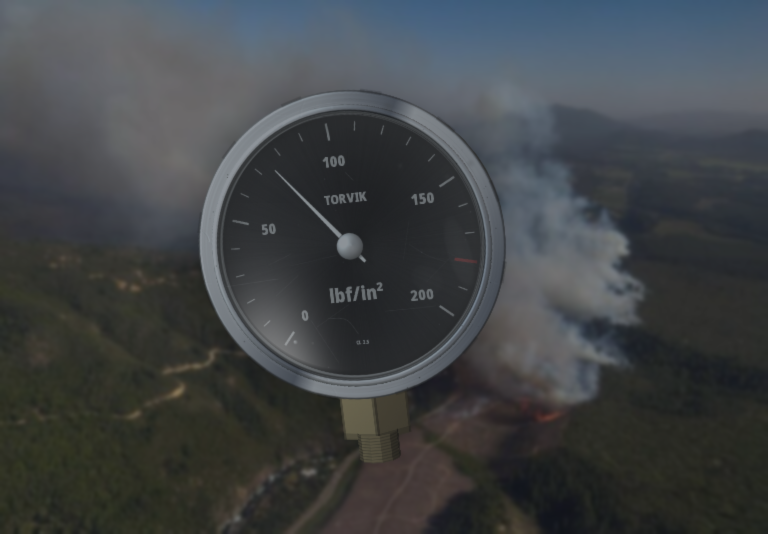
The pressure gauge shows {"value": 75, "unit": "psi"}
